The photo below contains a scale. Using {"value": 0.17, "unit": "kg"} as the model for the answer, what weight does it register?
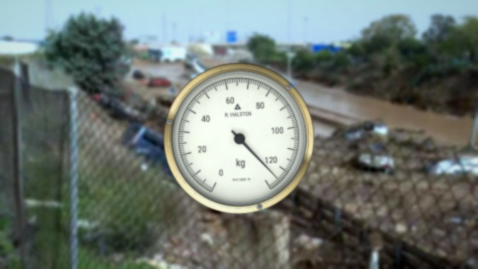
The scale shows {"value": 125, "unit": "kg"}
